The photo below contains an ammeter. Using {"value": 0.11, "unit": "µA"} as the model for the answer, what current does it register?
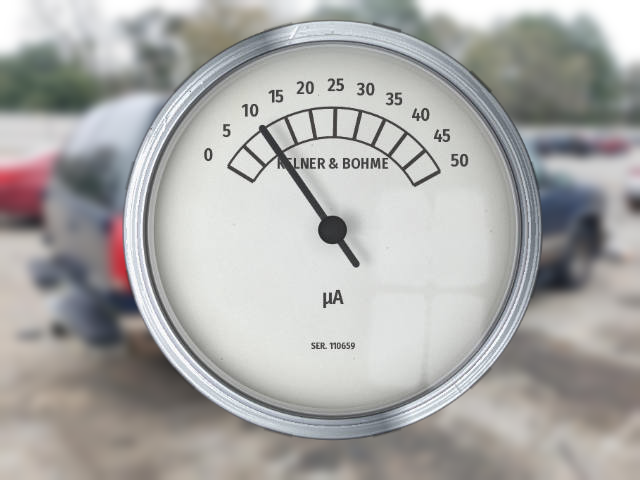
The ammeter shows {"value": 10, "unit": "µA"}
